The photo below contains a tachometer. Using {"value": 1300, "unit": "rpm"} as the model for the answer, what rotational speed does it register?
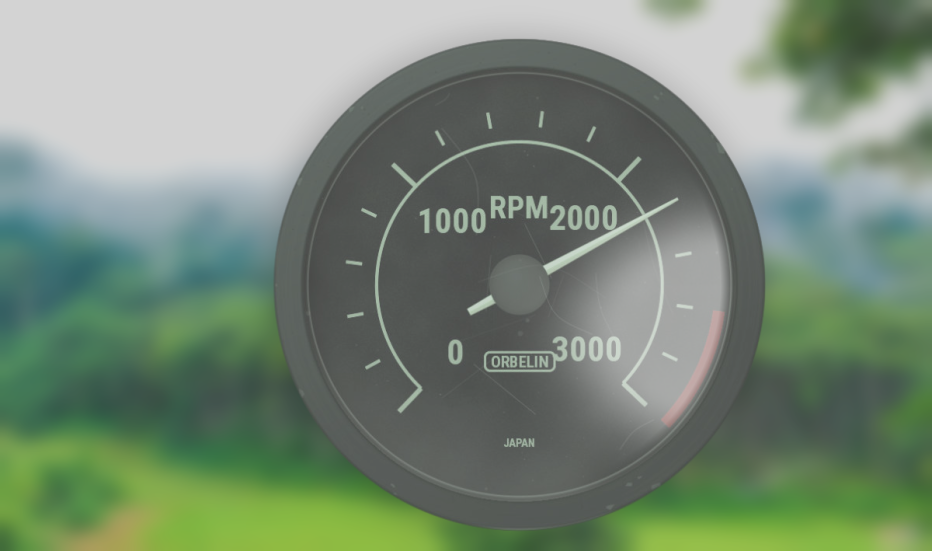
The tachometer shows {"value": 2200, "unit": "rpm"}
